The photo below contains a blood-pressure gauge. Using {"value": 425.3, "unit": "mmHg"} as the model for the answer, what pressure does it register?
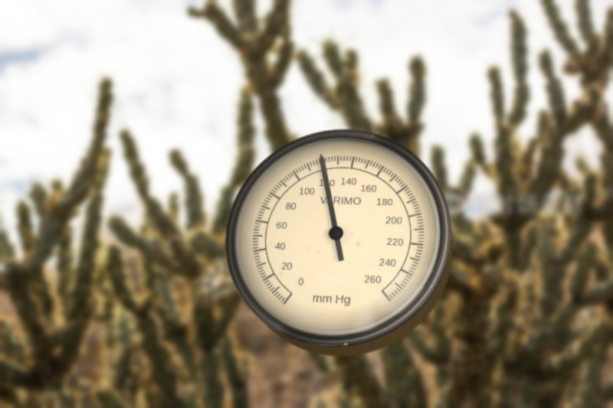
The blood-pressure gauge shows {"value": 120, "unit": "mmHg"}
